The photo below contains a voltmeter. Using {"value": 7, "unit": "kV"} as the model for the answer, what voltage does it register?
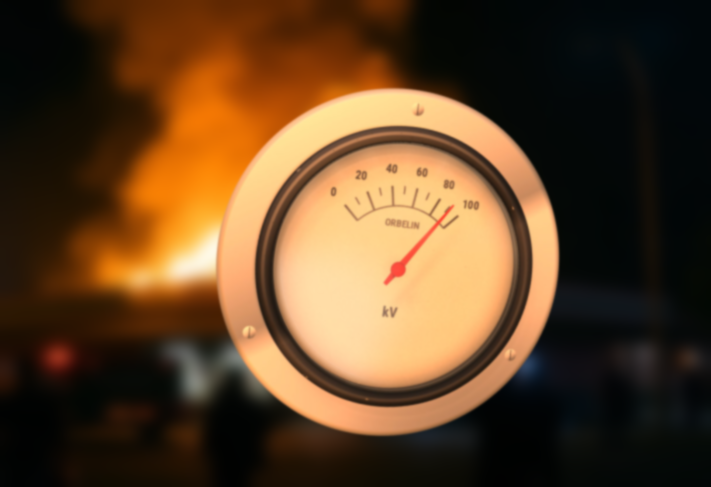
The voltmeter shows {"value": 90, "unit": "kV"}
